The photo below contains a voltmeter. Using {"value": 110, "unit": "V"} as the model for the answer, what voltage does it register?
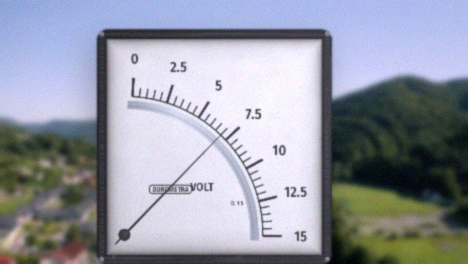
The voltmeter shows {"value": 7, "unit": "V"}
